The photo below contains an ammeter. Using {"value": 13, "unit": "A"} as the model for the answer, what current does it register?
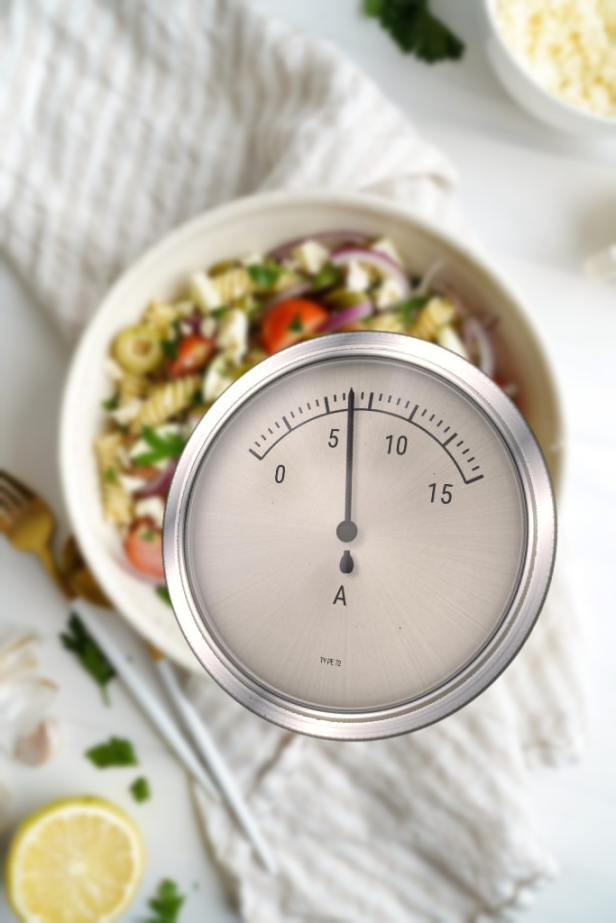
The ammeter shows {"value": 6.5, "unit": "A"}
